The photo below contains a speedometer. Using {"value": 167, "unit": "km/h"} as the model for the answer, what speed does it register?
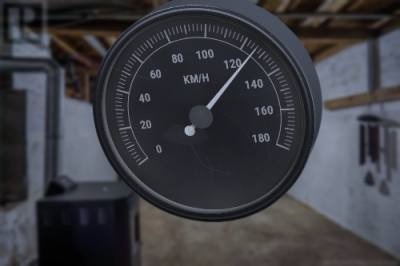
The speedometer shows {"value": 126, "unit": "km/h"}
